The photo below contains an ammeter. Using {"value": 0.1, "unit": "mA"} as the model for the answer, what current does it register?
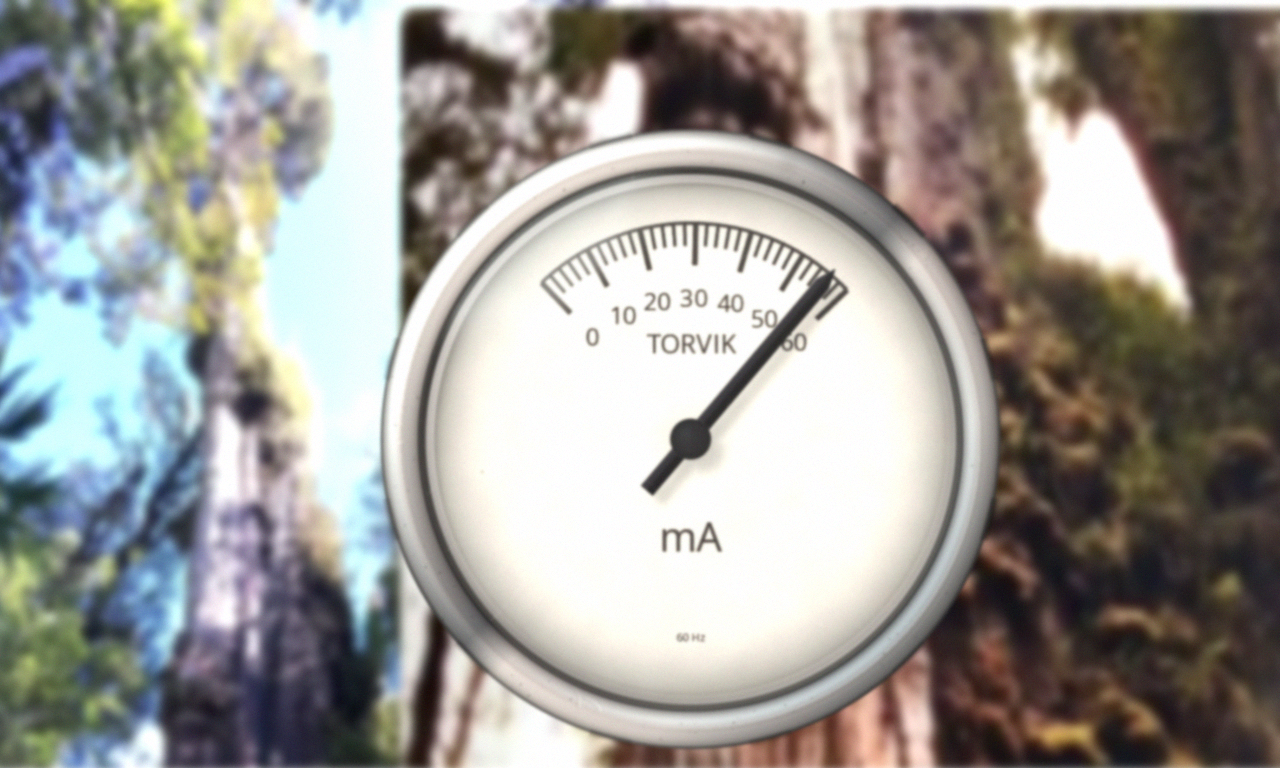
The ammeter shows {"value": 56, "unit": "mA"}
